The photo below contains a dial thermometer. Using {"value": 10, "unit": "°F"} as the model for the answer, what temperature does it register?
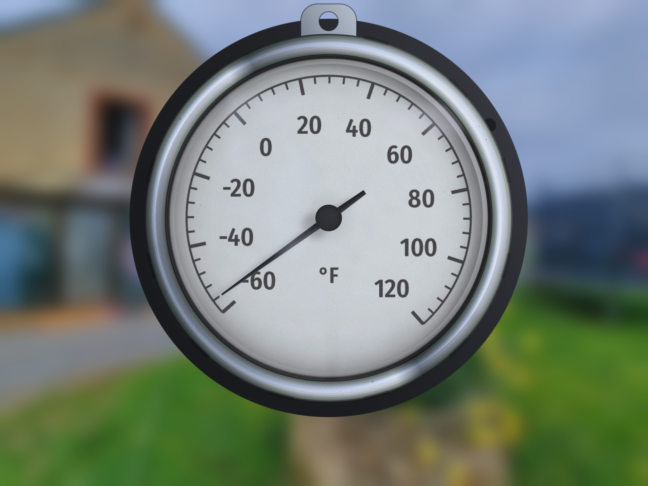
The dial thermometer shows {"value": -56, "unit": "°F"}
